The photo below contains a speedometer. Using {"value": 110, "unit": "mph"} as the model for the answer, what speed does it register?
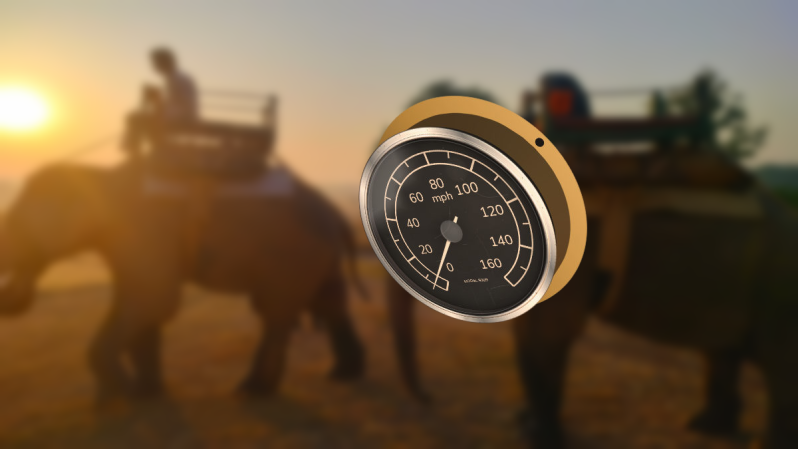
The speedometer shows {"value": 5, "unit": "mph"}
